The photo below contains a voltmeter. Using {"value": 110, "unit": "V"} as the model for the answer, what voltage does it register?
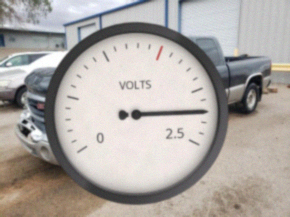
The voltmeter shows {"value": 2.2, "unit": "V"}
